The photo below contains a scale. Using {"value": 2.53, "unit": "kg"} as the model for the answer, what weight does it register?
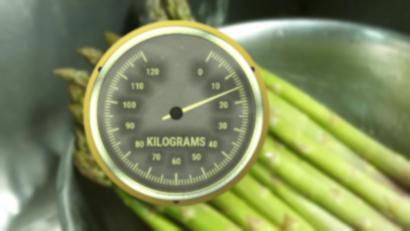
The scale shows {"value": 15, "unit": "kg"}
